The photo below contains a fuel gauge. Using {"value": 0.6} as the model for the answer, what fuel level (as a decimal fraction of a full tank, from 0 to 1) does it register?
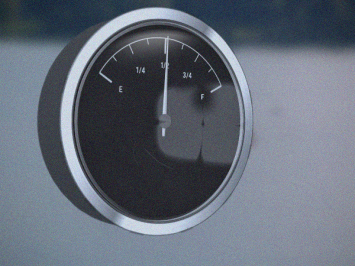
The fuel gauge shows {"value": 0.5}
